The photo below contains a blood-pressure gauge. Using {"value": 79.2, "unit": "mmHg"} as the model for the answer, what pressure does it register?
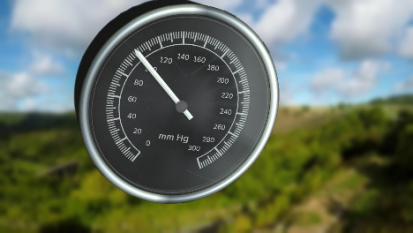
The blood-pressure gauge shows {"value": 100, "unit": "mmHg"}
